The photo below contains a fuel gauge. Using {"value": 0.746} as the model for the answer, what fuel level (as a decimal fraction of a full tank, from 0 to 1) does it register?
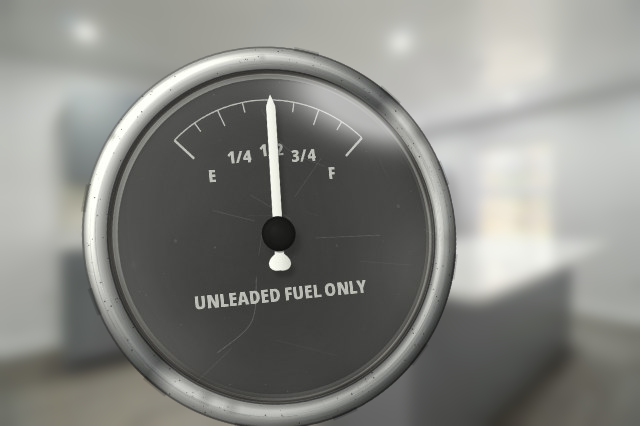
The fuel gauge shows {"value": 0.5}
